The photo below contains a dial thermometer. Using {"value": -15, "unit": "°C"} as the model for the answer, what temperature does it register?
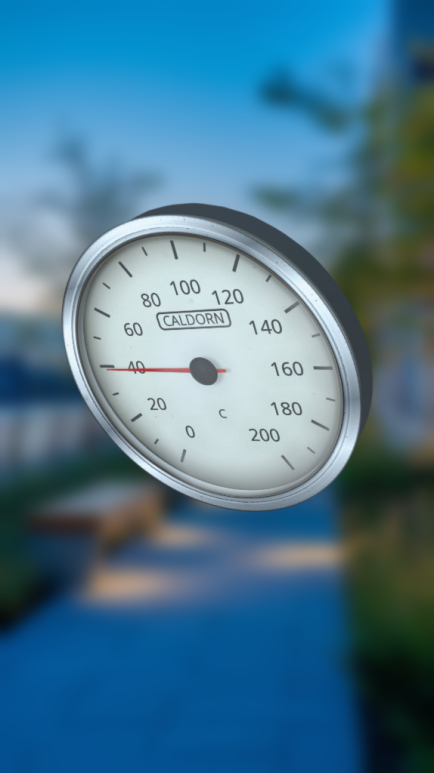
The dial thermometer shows {"value": 40, "unit": "°C"}
